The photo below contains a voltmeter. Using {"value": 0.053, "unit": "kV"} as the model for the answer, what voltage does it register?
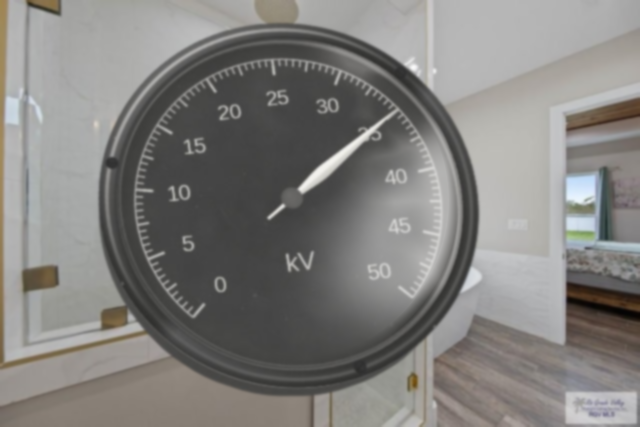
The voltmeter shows {"value": 35, "unit": "kV"}
